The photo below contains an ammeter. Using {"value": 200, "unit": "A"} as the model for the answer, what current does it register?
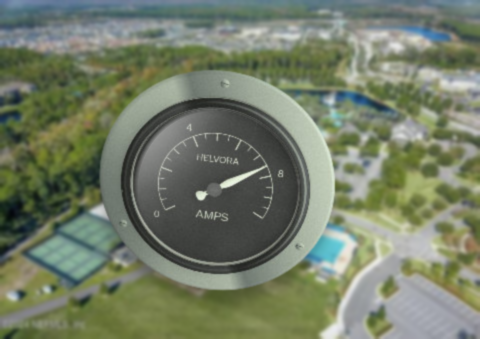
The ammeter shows {"value": 7.5, "unit": "A"}
